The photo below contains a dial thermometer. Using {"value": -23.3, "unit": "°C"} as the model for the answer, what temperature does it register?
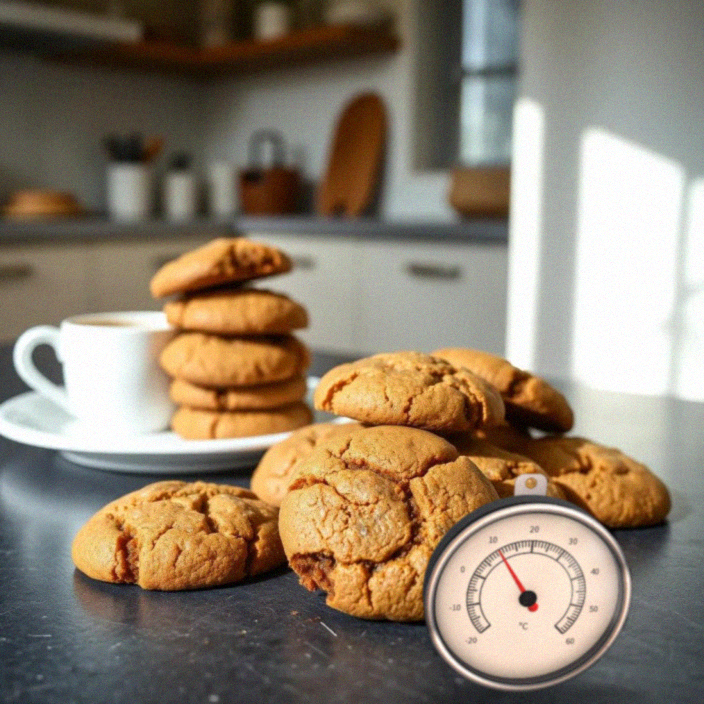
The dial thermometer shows {"value": 10, "unit": "°C"}
